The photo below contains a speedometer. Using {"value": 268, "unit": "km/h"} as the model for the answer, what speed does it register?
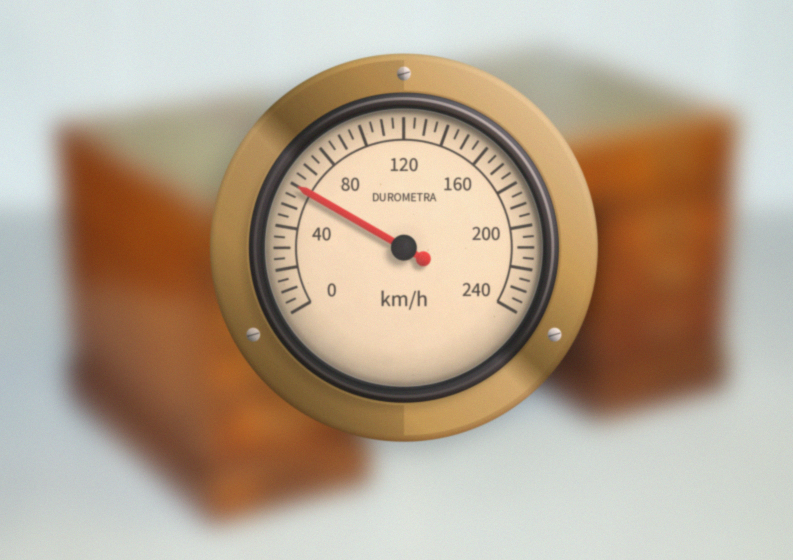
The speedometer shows {"value": 60, "unit": "km/h"}
